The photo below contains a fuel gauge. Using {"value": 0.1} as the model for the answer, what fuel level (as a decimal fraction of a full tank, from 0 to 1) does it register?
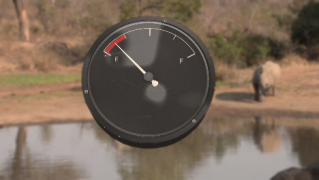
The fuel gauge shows {"value": 0.125}
